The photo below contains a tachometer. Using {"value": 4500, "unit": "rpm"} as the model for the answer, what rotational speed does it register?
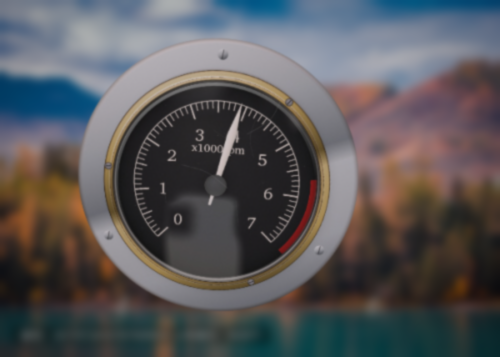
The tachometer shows {"value": 3900, "unit": "rpm"}
